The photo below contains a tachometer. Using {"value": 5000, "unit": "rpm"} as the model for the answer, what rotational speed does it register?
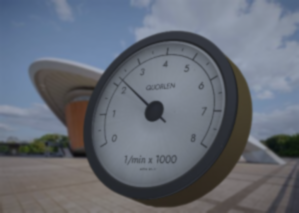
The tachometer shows {"value": 2250, "unit": "rpm"}
